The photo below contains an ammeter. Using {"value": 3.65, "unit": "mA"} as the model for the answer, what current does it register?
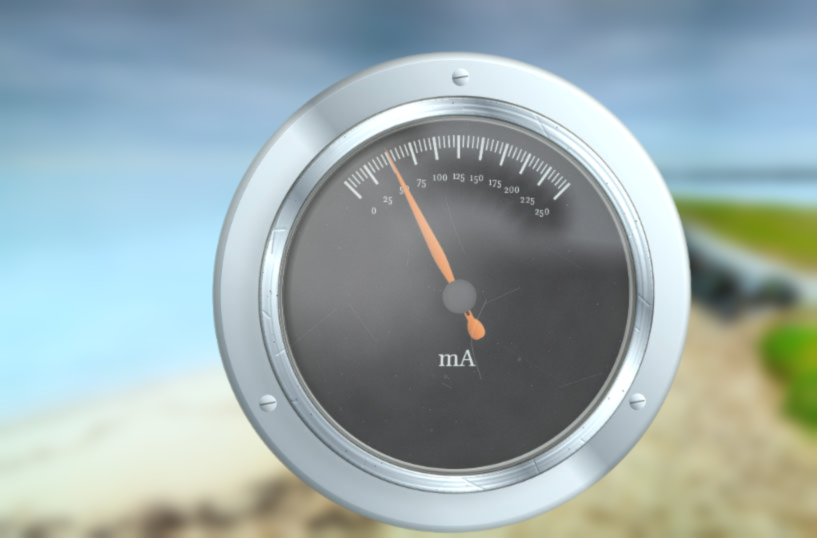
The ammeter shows {"value": 50, "unit": "mA"}
